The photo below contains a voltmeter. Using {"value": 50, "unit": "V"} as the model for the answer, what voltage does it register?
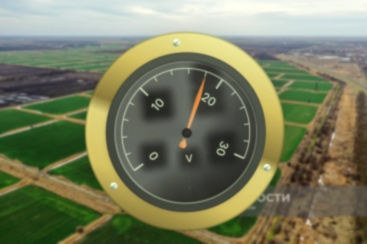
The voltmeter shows {"value": 18, "unit": "V"}
